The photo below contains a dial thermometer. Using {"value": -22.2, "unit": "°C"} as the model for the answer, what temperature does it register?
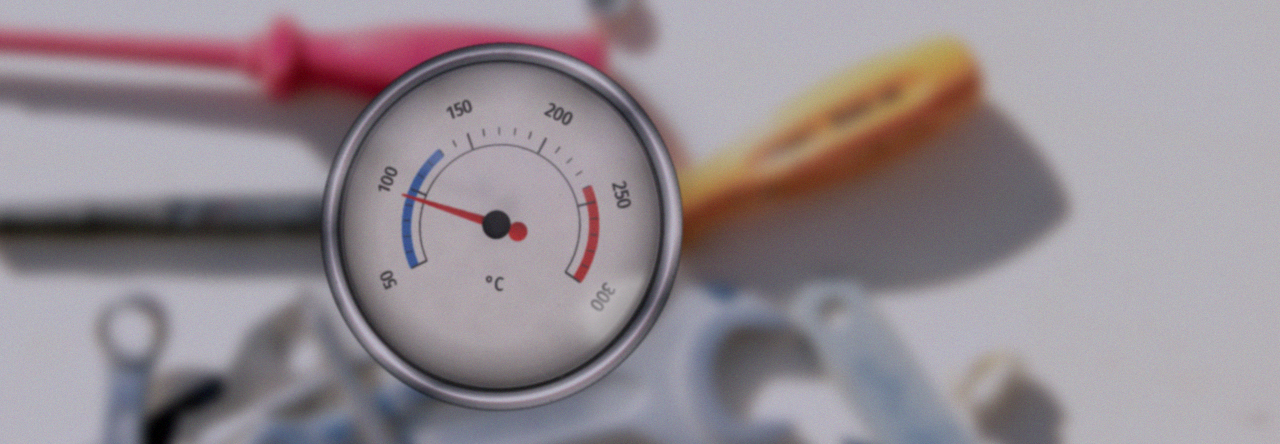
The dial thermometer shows {"value": 95, "unit": "°C"}
